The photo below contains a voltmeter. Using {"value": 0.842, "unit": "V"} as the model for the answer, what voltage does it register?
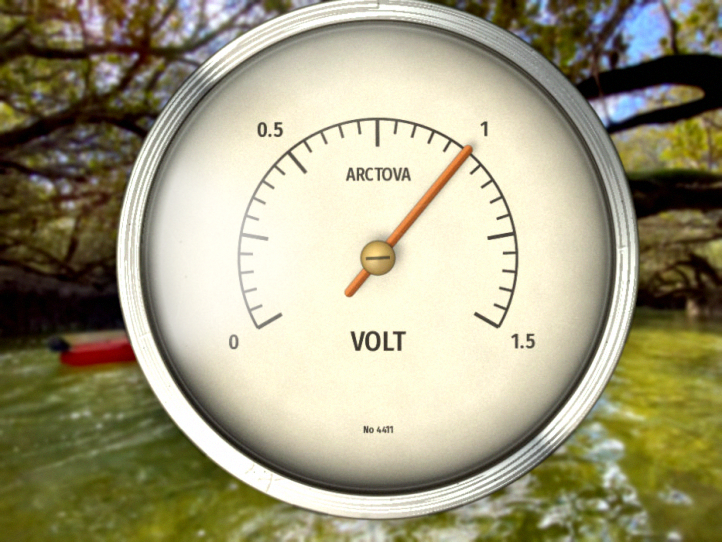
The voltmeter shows {"value": 1, "unit": "V"}
